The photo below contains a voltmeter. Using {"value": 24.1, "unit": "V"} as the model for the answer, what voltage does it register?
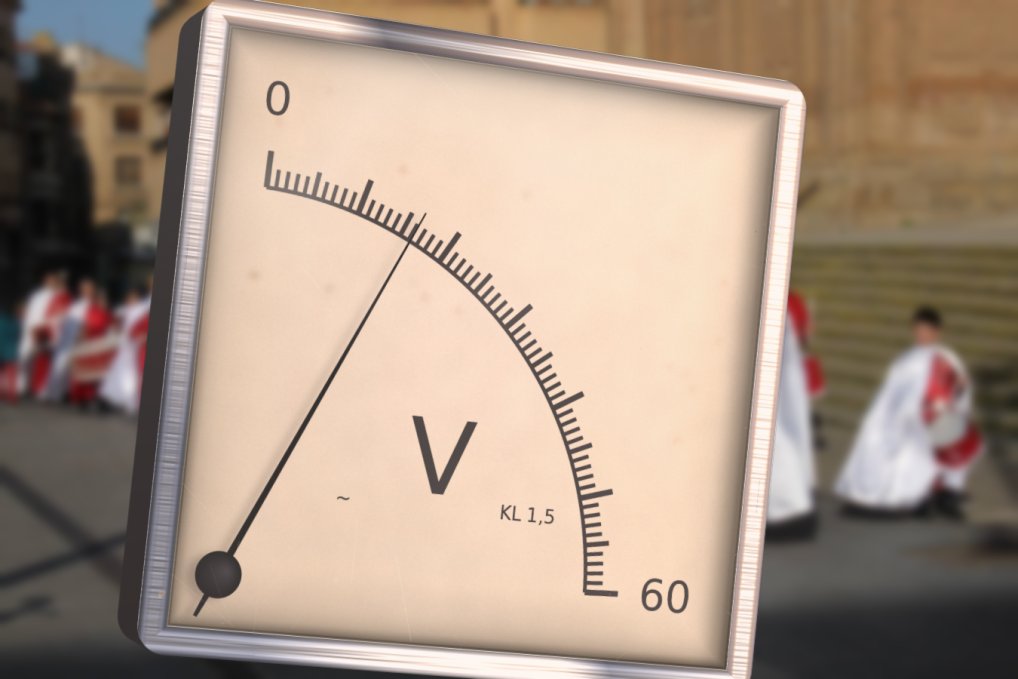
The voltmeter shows {"value": 16, "unit": "V"}
